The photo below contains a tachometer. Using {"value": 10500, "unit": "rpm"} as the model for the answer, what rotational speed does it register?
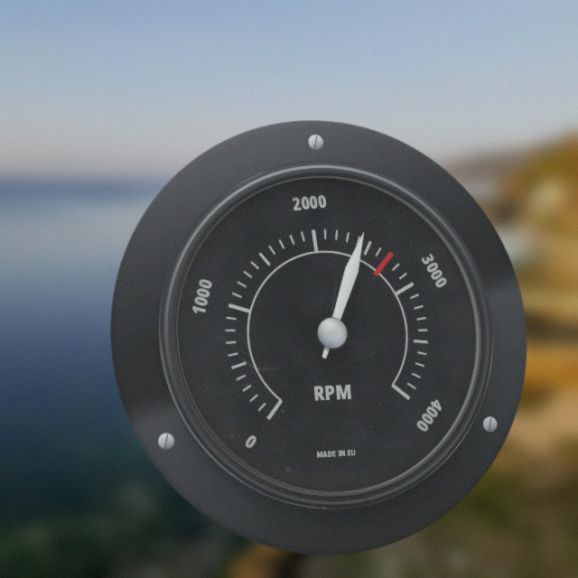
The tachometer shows {"value": 2400, "unit": "rpm"}
